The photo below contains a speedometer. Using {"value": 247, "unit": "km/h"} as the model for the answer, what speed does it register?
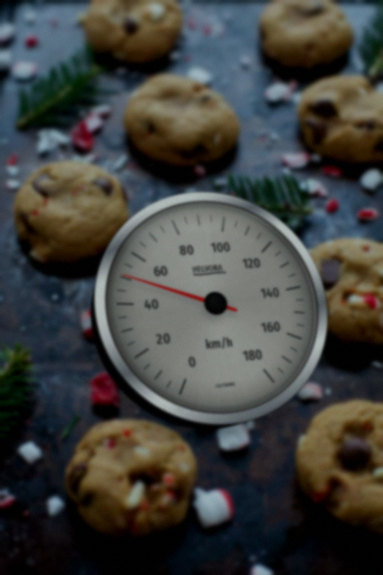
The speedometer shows {"value": 50, "unit": "km/h"}
